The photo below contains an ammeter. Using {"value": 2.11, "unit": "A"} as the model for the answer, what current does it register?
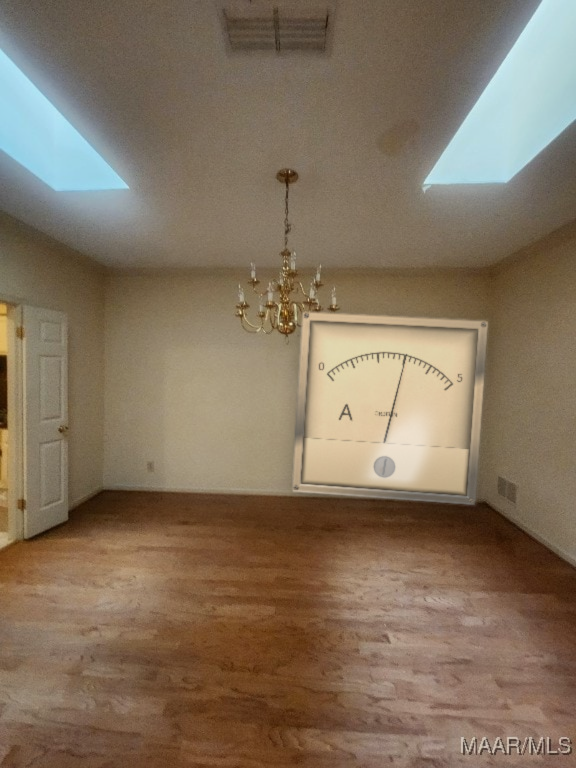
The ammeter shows {"value": 3, "unit": "A"}
